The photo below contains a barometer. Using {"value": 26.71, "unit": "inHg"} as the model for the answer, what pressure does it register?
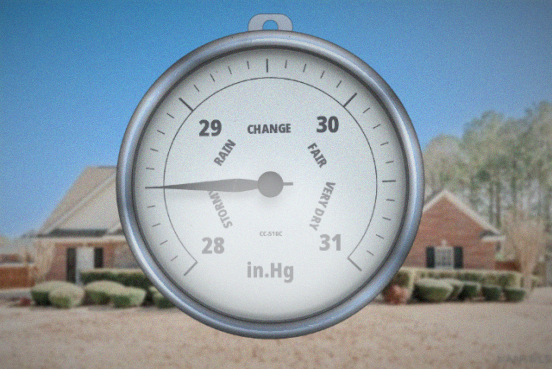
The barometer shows {"value": 28.5, "unit": "inHg"}
